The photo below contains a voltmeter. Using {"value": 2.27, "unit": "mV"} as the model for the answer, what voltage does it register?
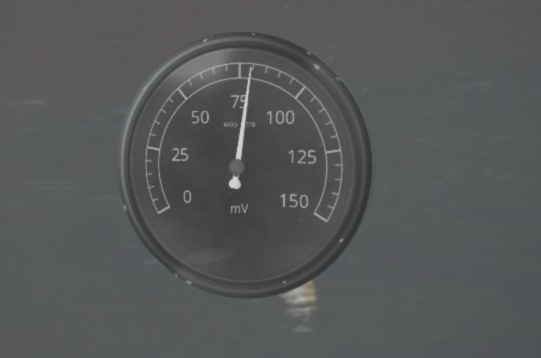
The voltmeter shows {"value": 80, "unit": "mV"}
